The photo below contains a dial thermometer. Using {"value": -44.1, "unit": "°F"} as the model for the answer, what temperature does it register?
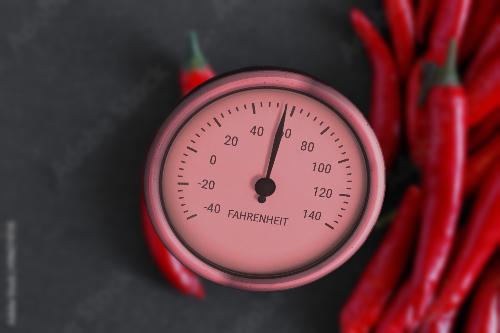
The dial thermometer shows {"value": 56, "unit": "°F"}
